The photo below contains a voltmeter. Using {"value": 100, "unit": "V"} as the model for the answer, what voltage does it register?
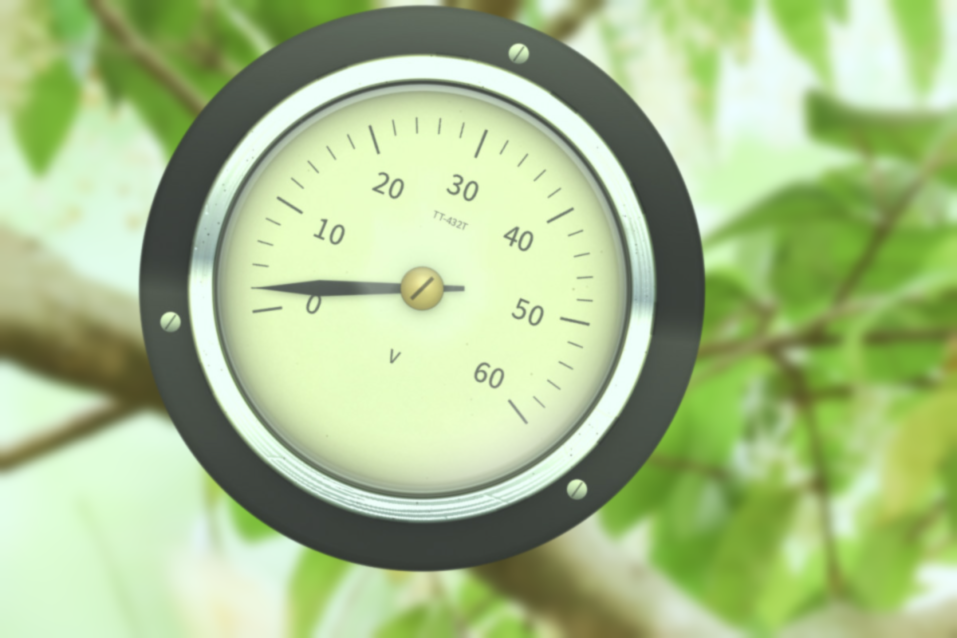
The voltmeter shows {"value": 2, "unit": "V"}
